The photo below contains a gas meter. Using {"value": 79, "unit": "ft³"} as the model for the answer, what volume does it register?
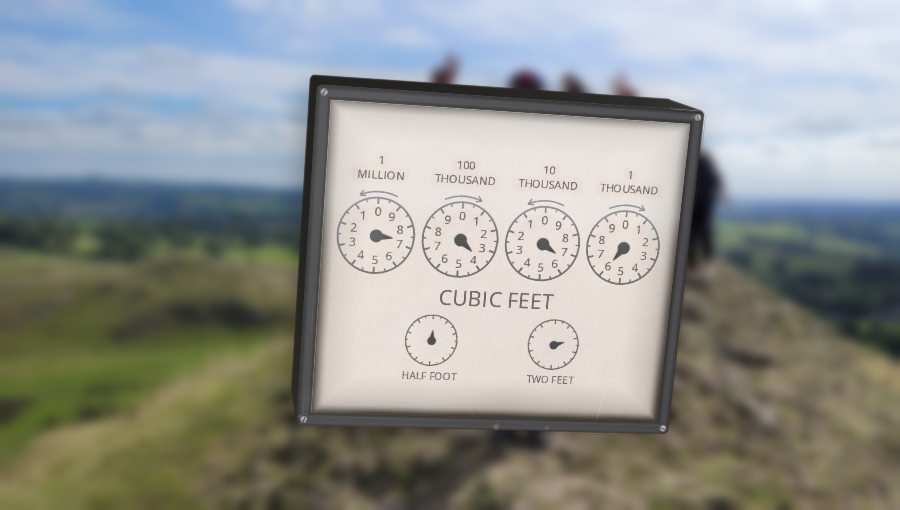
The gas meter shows {"value": 736600, "unit": "ft³"}
